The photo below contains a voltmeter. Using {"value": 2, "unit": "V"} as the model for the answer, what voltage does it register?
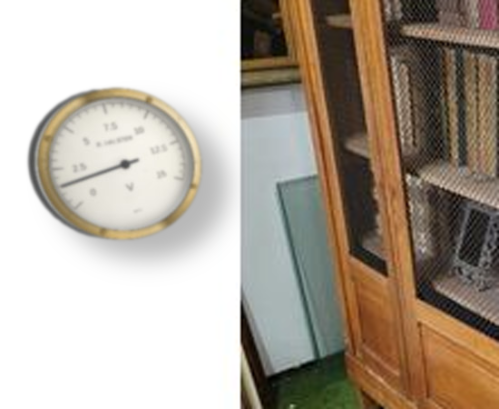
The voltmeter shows {"value": 1.5, "unit": "V"}
